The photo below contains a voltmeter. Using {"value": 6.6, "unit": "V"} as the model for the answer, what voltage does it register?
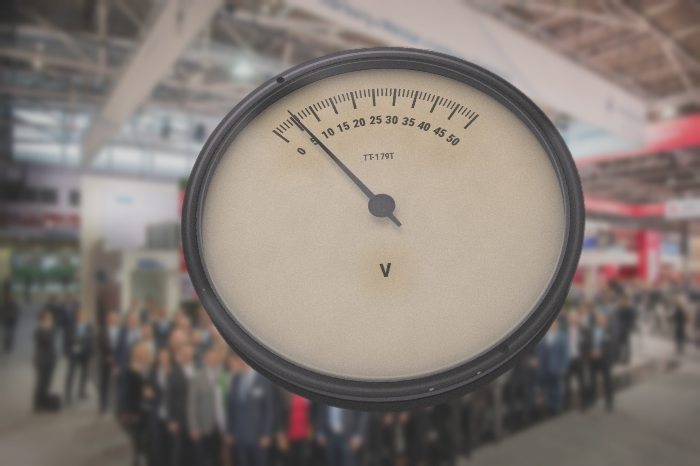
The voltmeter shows {"value": 5, "unit": "V"}
